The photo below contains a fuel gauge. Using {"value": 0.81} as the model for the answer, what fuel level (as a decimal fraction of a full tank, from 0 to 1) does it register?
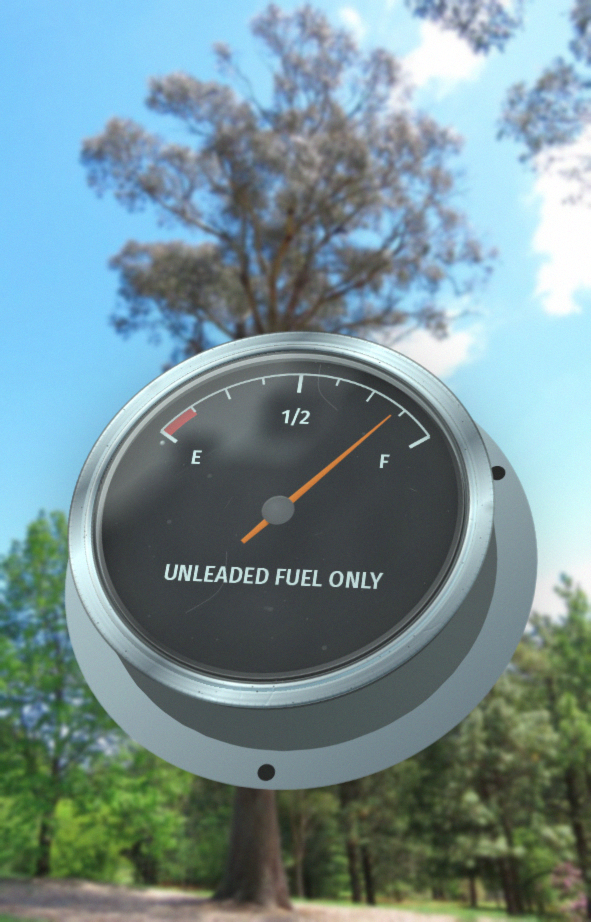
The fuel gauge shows {"value": 0.875}
